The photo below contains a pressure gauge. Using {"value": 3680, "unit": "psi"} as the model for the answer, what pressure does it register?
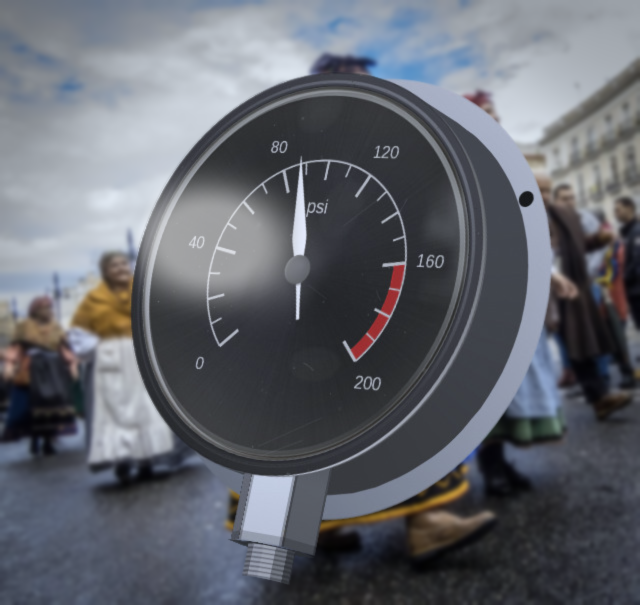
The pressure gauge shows {"value": 90, "unit": "psi"}
